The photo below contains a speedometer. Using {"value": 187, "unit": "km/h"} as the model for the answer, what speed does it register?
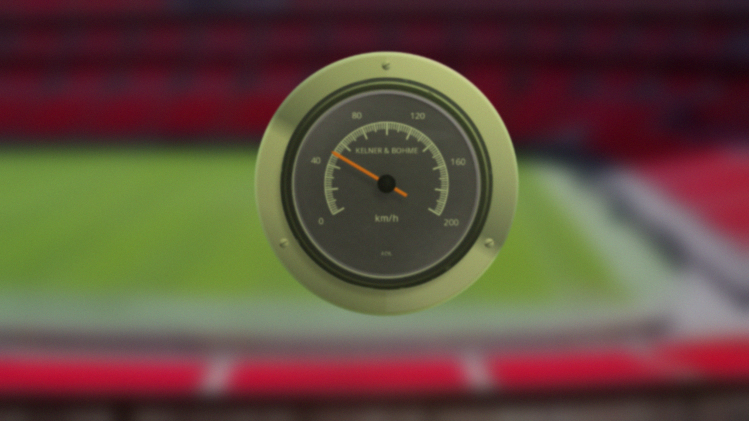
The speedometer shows {"value": 50, "unit": "km/h"}
